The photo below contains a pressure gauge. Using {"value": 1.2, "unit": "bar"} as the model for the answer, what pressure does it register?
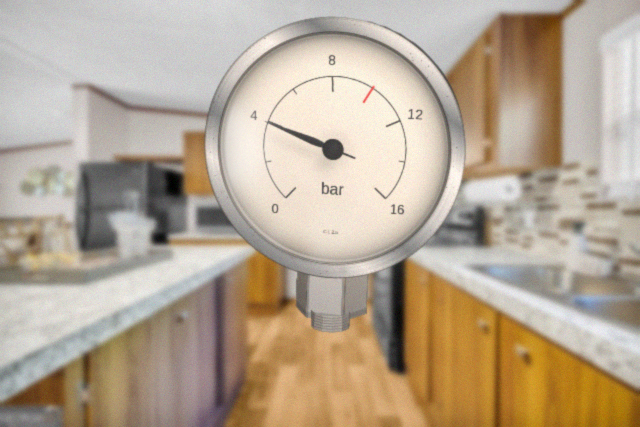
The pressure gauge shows {"value": 4, "unit": "bar"}
